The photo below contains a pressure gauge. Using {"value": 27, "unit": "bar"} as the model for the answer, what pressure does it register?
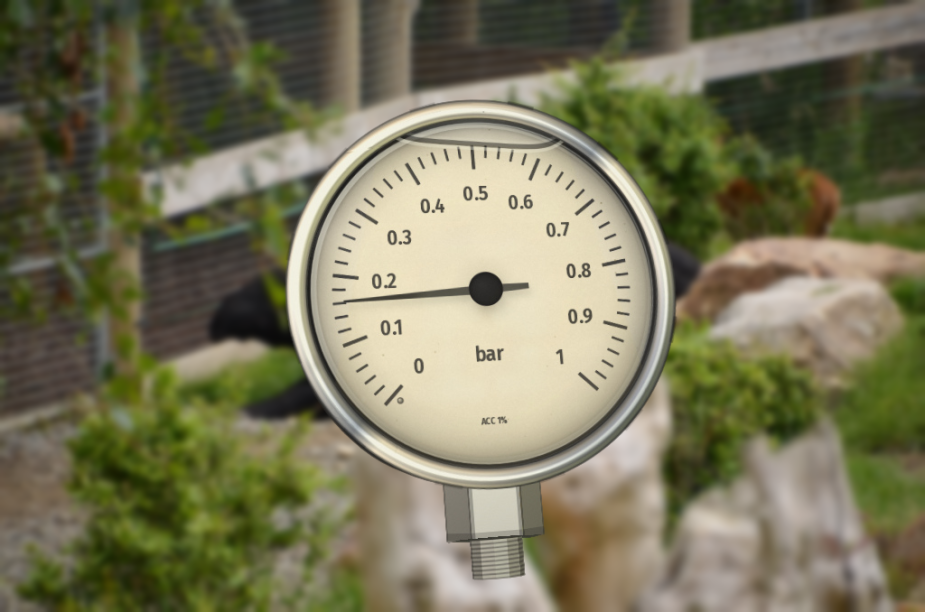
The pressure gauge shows {"value": 0.16, "unit": "bar"}
